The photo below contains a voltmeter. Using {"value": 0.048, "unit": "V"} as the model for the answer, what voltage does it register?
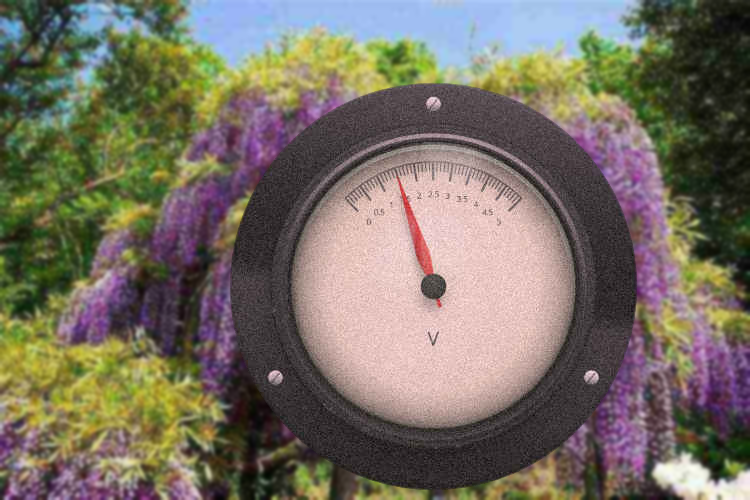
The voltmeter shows {"value": 1.5, "unit": "V"}
